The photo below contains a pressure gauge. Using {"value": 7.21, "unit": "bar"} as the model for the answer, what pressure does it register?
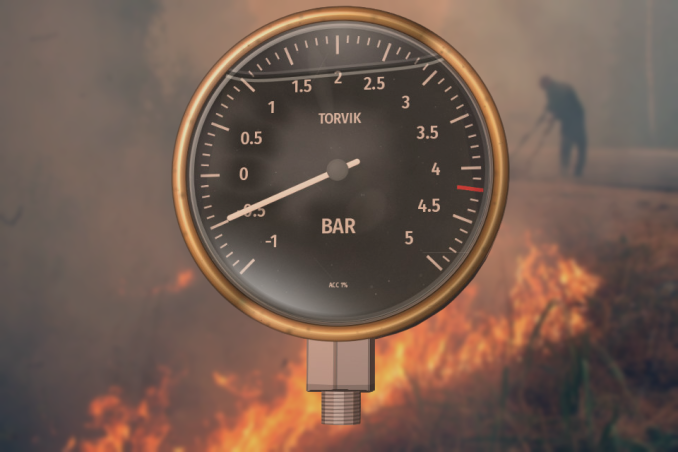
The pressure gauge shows {"value": -0.5, "unit": "bar"}
